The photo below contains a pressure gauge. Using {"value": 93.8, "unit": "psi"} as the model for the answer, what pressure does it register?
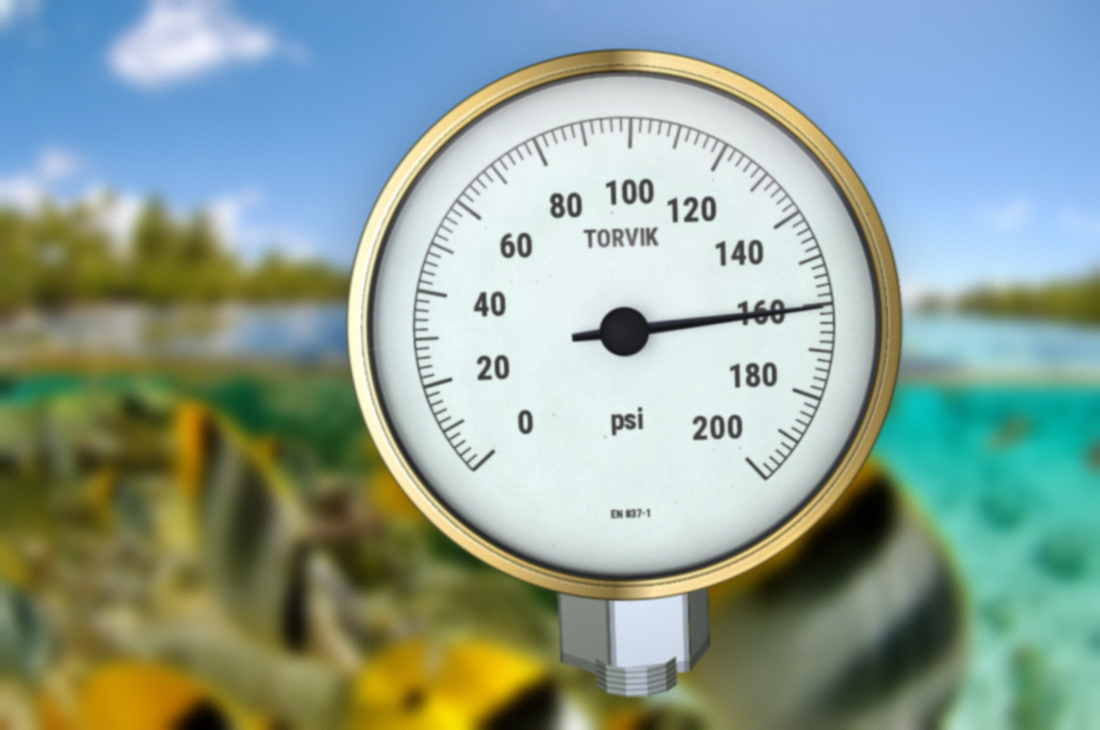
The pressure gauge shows {"value": 160, "unit": "psi"}
